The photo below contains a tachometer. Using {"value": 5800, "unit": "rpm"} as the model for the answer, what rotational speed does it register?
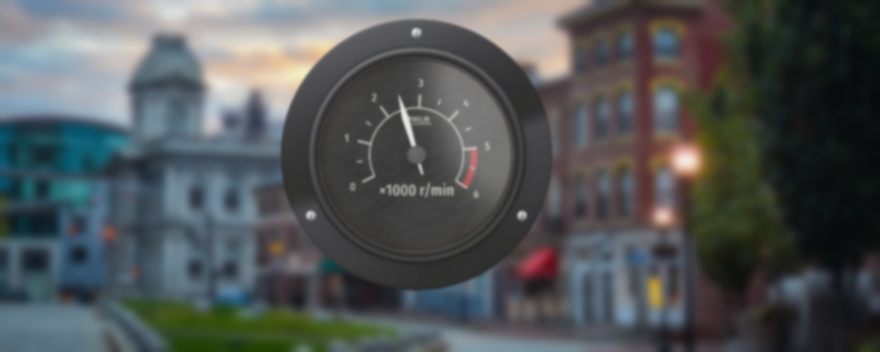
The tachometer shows {"value": 2500, "unit": "rpm"}
